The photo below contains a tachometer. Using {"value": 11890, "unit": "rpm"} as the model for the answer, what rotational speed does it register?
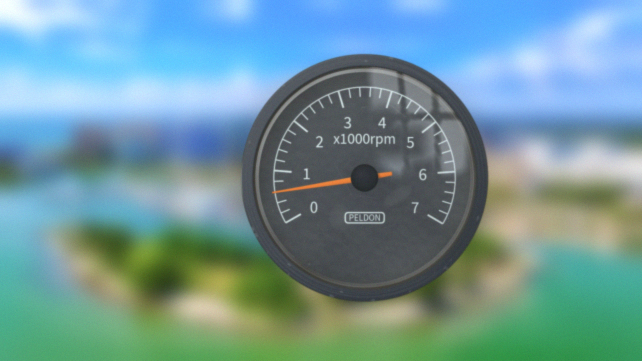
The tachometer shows {"value": 600, "unit": "rpm"}
